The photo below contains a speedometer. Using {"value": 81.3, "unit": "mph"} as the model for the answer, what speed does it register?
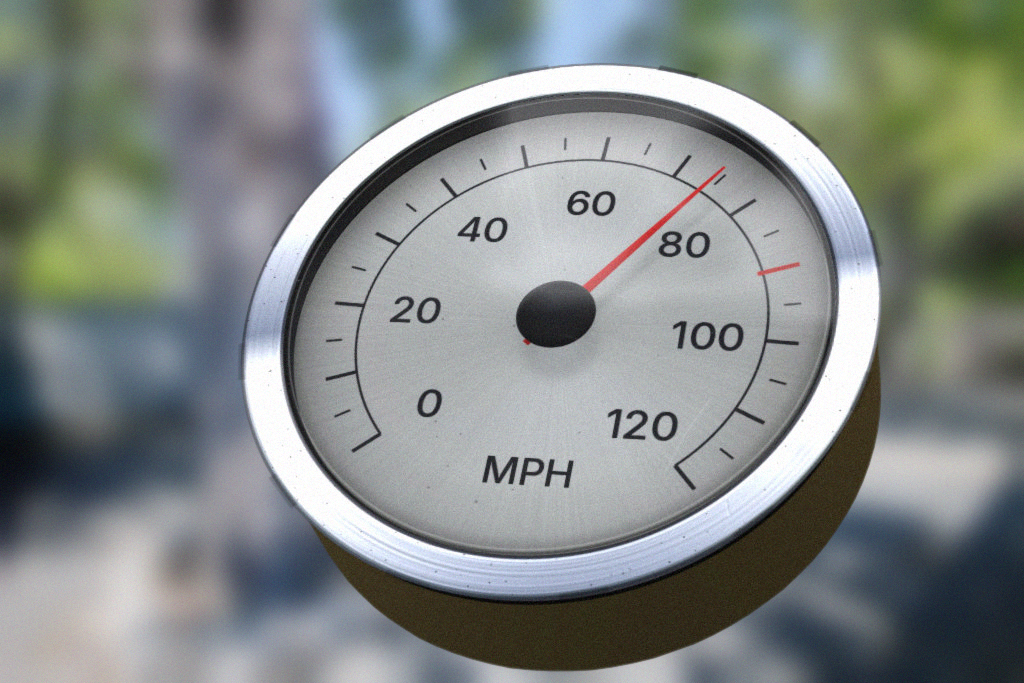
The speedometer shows {"value": 75, "unit": "mph"}
